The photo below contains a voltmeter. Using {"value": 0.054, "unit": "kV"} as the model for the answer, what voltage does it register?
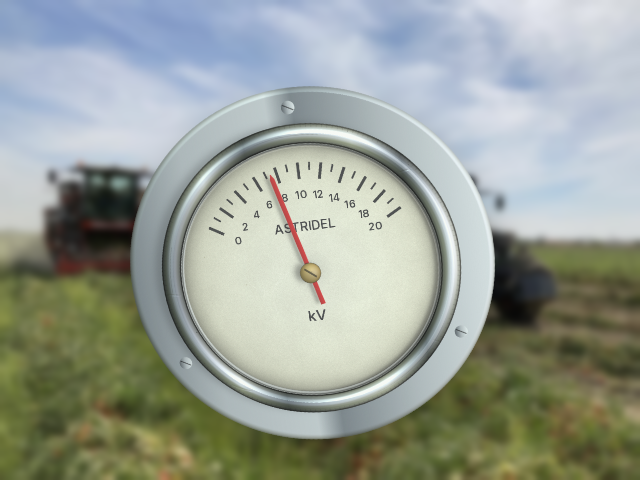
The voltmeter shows {"value": 7.5, "unit": "kV"}
